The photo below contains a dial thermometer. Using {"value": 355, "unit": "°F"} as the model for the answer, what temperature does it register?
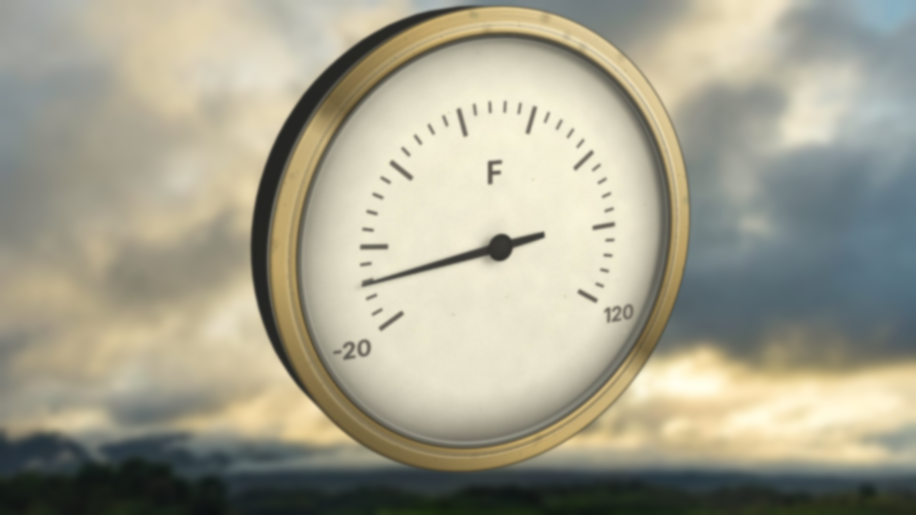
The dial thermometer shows {"value": -8, "unit": "°F"}
